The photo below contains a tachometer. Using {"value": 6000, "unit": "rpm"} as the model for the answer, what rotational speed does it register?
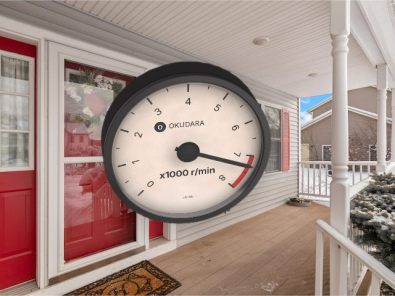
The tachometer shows {"value": 7250, "unit": "rpm"}
